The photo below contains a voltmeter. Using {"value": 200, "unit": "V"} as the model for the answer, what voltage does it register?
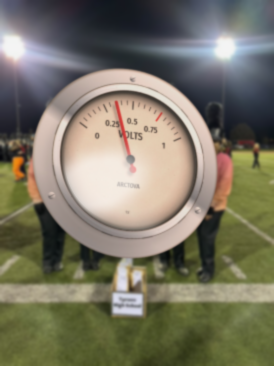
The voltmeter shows {"value": 0.35, "unit": "V"}
